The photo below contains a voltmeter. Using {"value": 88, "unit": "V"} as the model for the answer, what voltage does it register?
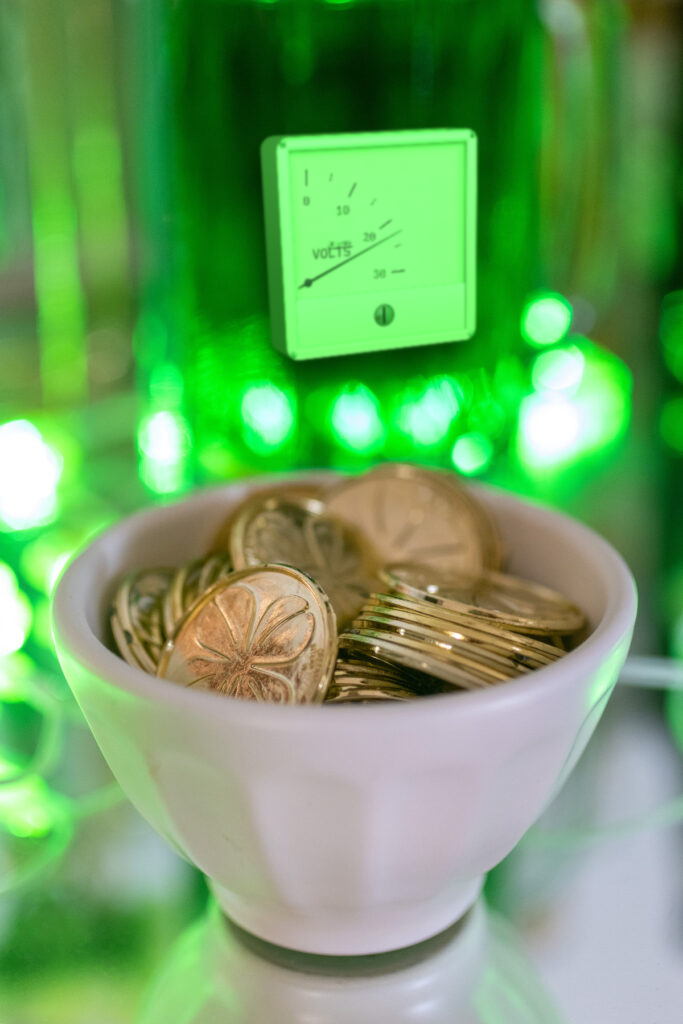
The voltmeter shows {"value": 22.5, "unit": "V"}
